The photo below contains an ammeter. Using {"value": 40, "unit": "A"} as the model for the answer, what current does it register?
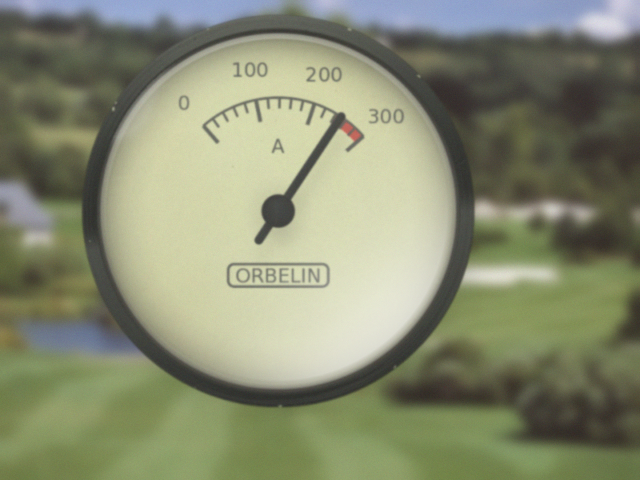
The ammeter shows {"value": 250, "unit": "A"}
